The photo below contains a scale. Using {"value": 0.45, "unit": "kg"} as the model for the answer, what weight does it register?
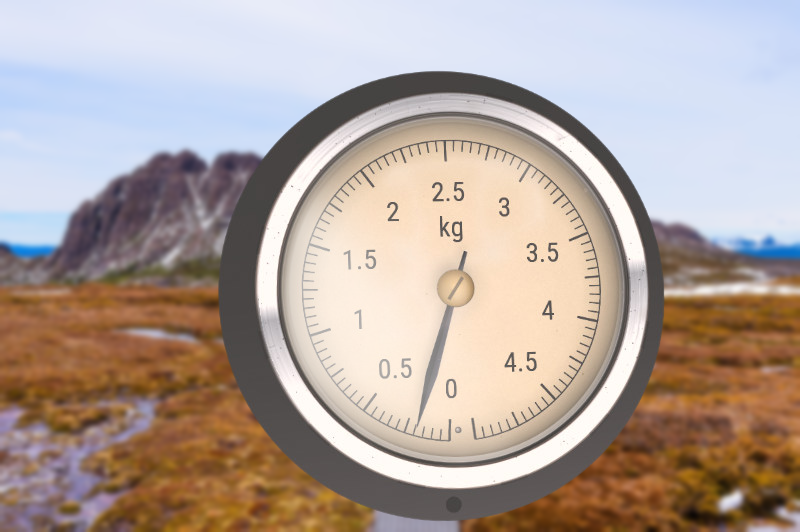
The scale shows {"value": 0.2, "unit": "kg"}
